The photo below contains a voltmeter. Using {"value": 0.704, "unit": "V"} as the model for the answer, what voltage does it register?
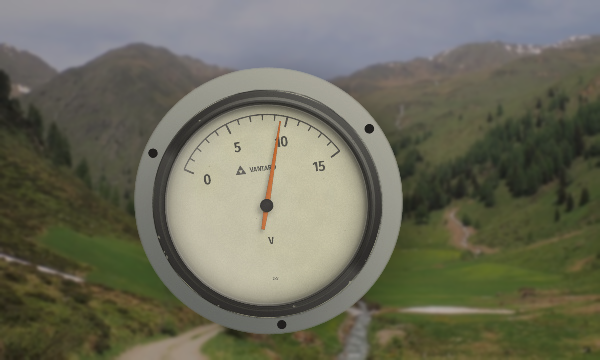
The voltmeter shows {"value": 9.5, "unit": "V"}
